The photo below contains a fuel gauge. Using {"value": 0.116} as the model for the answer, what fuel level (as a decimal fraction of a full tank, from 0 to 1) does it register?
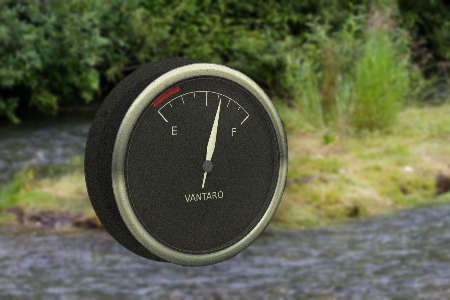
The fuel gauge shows {"value": 0.625}
